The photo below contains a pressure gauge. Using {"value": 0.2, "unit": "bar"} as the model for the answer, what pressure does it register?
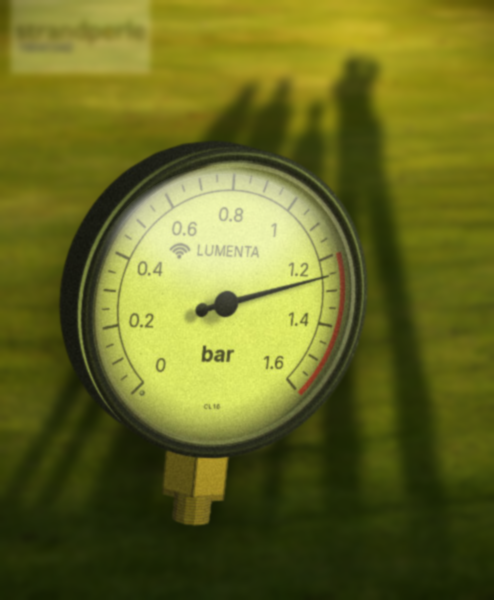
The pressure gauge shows {"value": 1.25, "unit": "bar"}
